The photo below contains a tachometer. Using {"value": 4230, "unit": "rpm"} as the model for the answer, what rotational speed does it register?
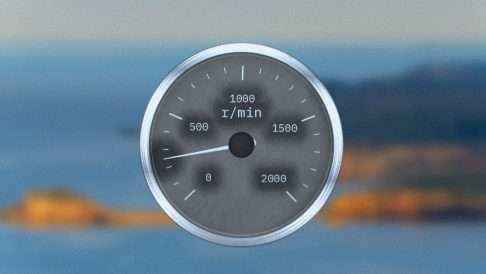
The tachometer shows {"value": 250, "unit": "rpm"}
